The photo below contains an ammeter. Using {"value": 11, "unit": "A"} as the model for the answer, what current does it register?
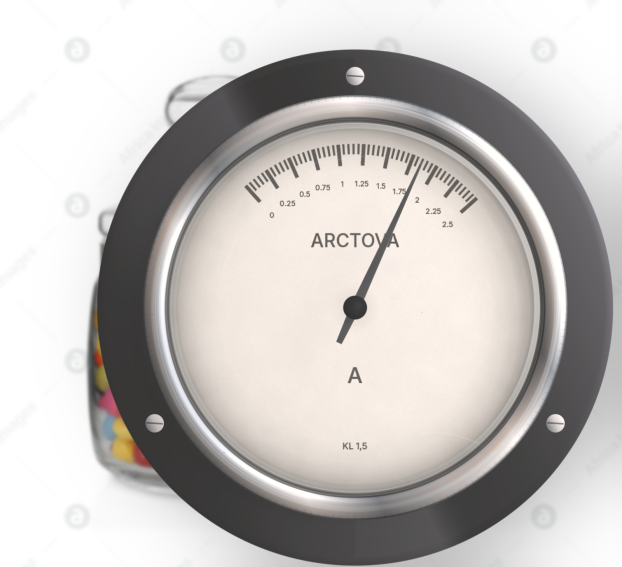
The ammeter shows {"value": 1.85, "unit": "A"}
